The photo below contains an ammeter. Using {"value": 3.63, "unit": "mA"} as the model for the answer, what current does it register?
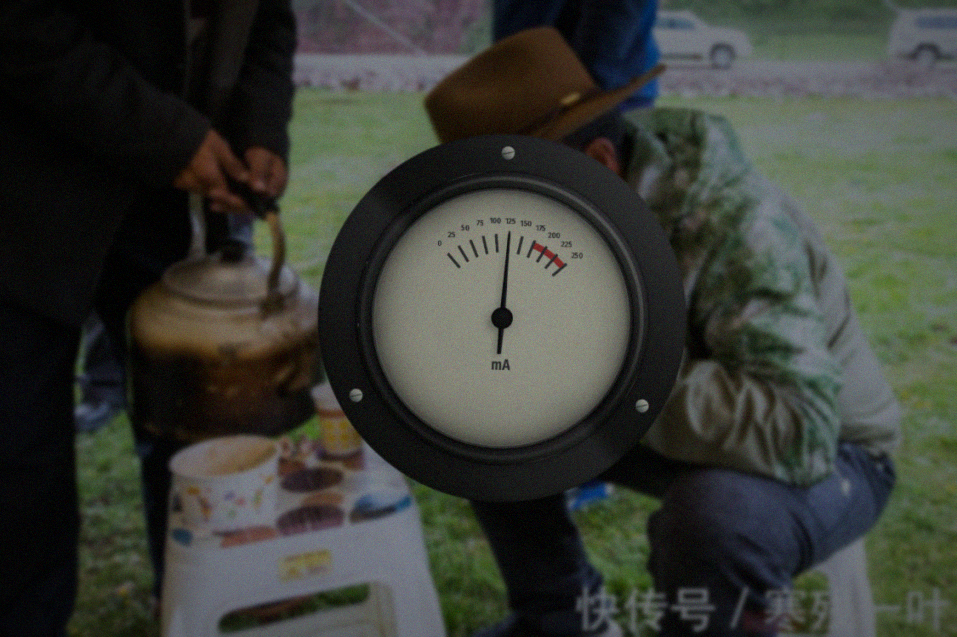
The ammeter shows {"value": 125, "unit": "mA"}
